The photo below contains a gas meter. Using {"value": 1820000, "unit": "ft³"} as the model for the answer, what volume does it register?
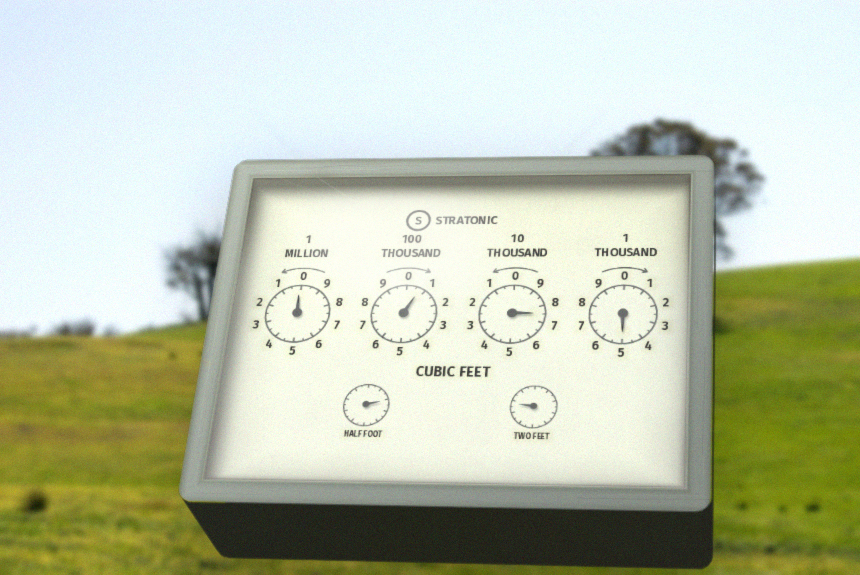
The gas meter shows {"value": 7500, "unit": "ft³"}
